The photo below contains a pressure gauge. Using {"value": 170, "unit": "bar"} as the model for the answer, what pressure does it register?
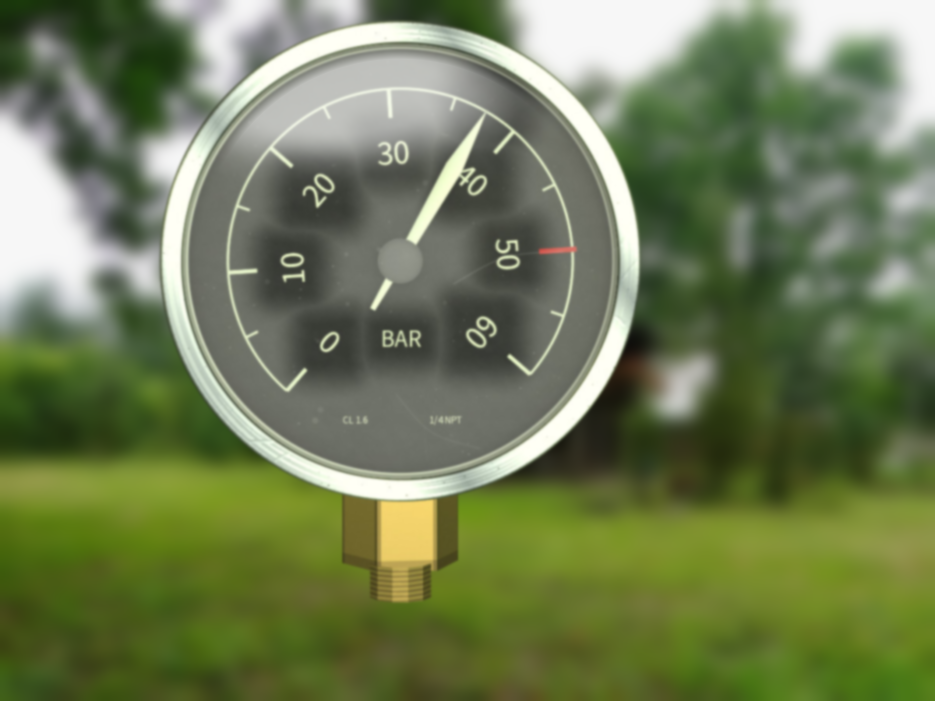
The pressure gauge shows {"value": 37.5, "unit": "bar"}
